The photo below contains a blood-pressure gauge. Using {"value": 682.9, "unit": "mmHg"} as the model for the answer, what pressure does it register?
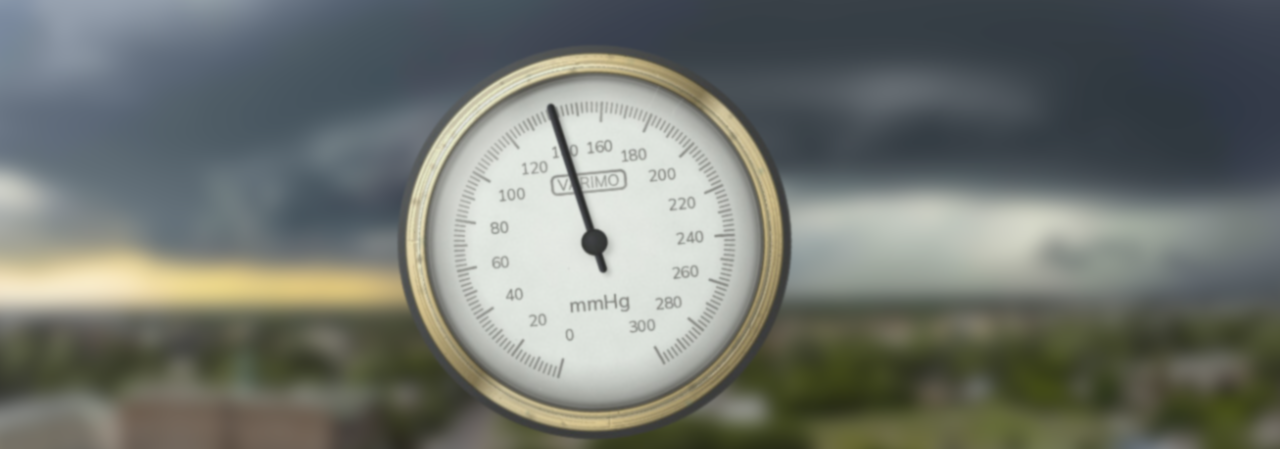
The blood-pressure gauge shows {"value": 140, "unit": "mmHg"}
